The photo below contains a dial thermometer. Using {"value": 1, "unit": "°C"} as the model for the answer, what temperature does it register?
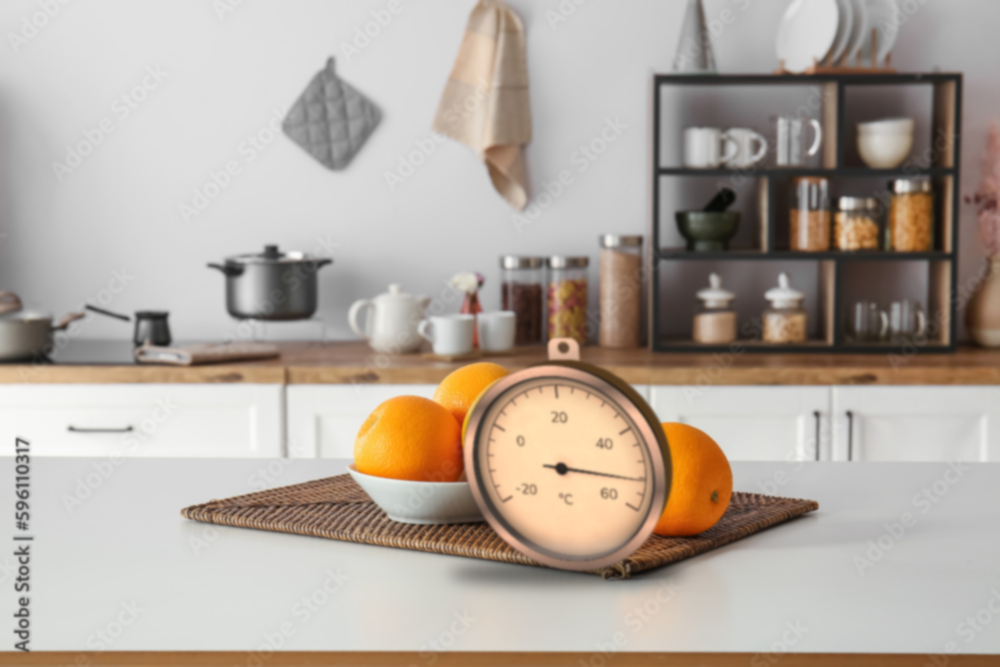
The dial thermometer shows {"value": 52, "unit": "°C"}
